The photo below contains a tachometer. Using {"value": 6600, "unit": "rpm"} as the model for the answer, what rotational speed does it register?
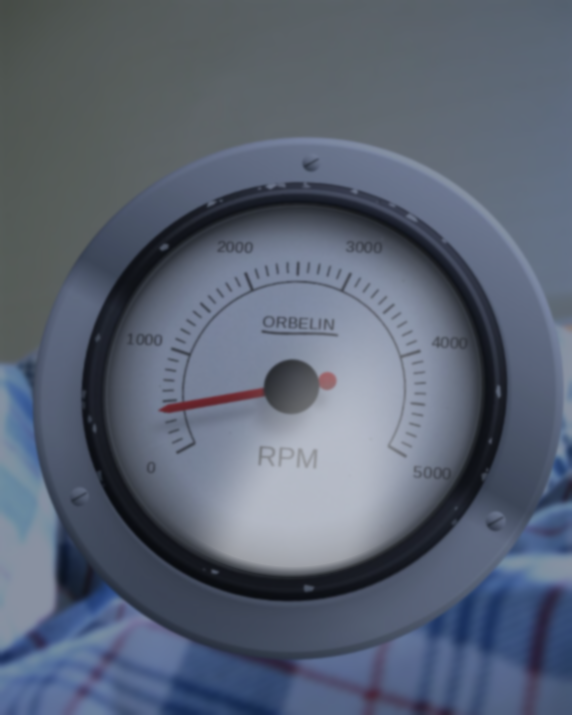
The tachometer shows {"value": 400, "unit": "rpm"}
